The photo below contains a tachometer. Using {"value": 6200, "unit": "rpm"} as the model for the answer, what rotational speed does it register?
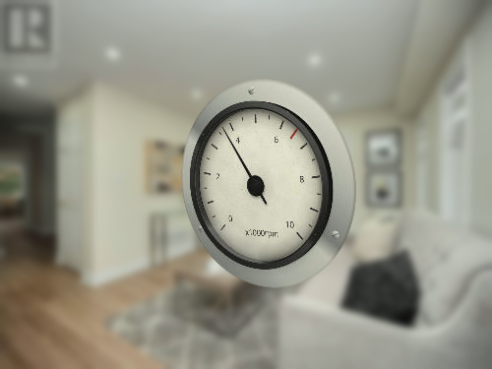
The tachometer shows {"value": 3750, "unit": "rpm"}
